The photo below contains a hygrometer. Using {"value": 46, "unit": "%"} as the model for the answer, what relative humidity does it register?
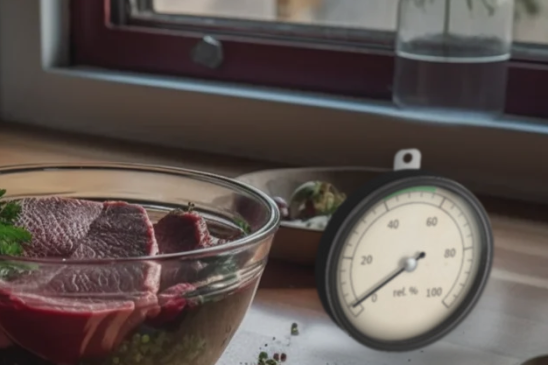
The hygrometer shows {"value": 4, "unit": "%"}
